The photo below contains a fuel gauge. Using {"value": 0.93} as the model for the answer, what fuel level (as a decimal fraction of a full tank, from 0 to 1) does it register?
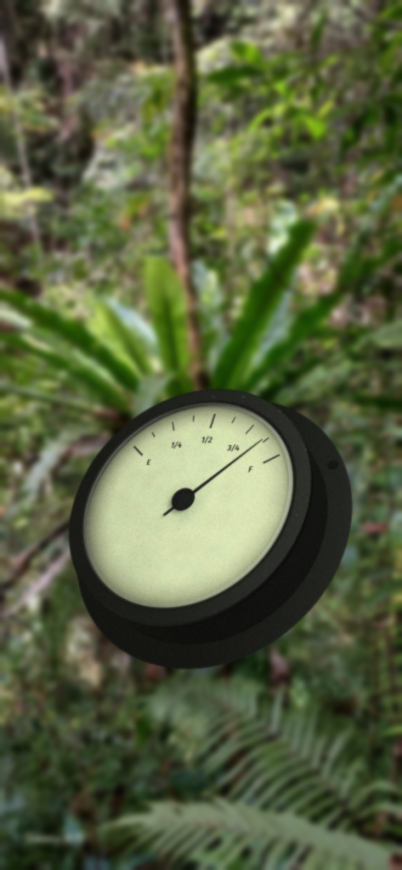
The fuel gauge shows {"value": 0.875}
